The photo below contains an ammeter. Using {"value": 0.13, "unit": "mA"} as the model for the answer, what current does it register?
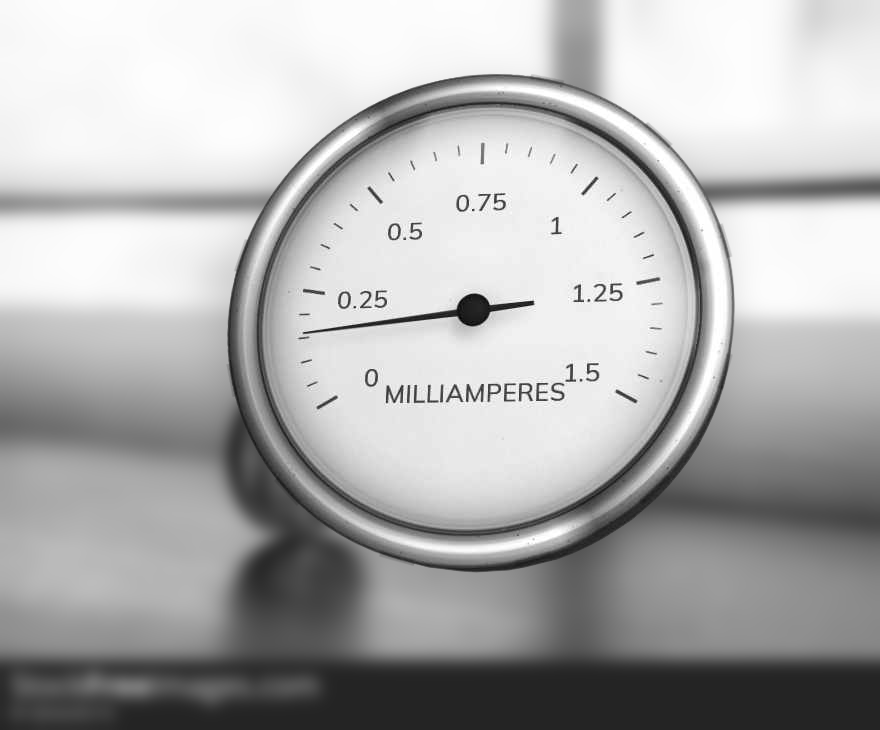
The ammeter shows {"value": 0.15, "unit": "mA"}
